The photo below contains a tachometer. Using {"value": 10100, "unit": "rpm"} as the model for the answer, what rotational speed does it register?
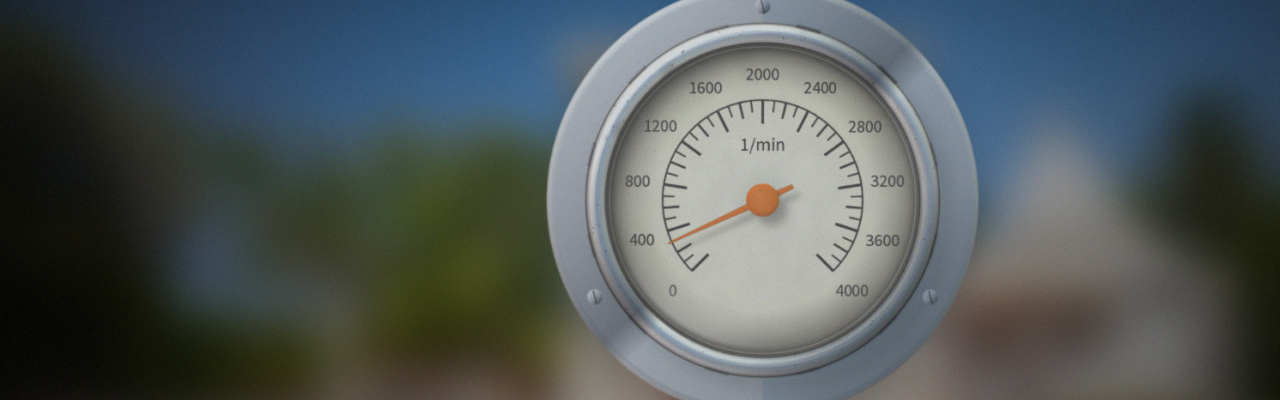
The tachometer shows {"value": 300, "unit": "rpm"}
